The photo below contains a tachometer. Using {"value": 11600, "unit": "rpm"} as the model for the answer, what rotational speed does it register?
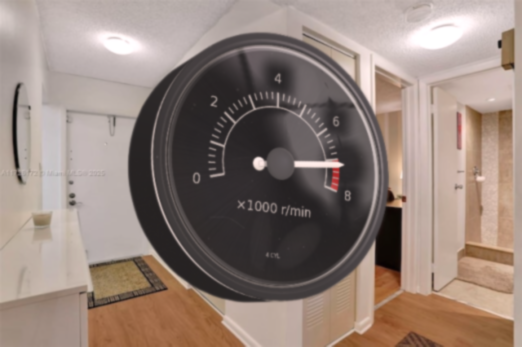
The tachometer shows {"value": 7200, "unit": "rpm"}
